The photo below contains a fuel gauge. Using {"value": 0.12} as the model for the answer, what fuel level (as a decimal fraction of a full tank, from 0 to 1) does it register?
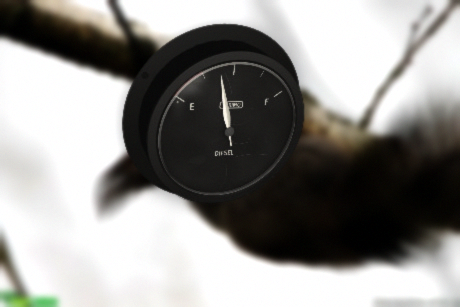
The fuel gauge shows {"value": 0.375}
